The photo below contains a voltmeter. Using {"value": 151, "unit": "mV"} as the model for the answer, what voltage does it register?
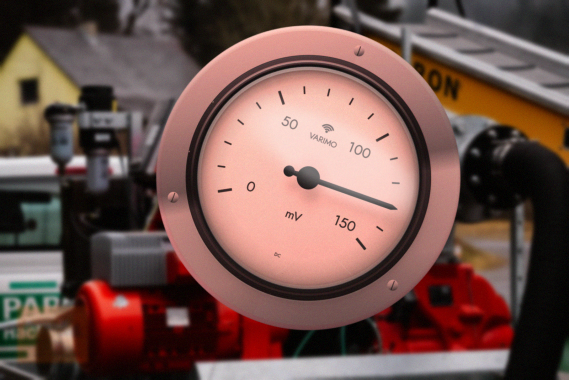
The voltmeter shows {"value": 130, "unit": "mV"}
